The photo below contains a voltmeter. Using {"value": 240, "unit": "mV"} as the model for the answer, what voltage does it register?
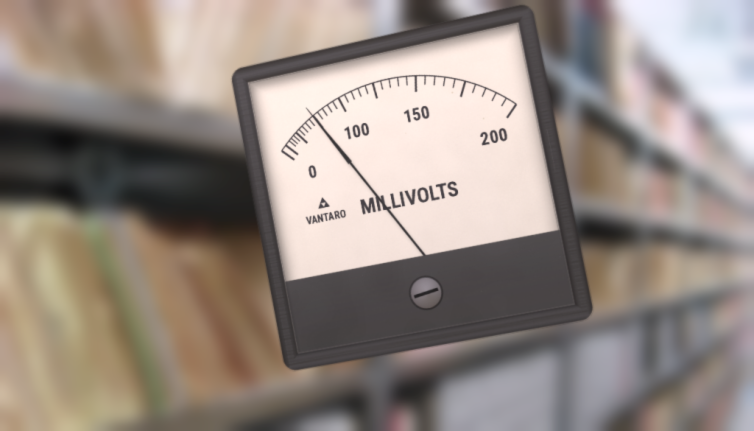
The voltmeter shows {"value": 75, "unit": "mV"}
